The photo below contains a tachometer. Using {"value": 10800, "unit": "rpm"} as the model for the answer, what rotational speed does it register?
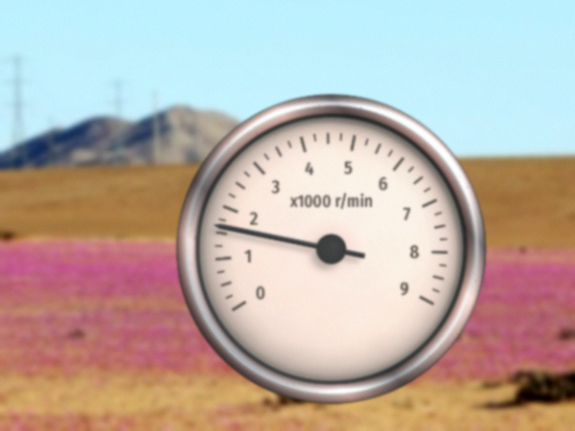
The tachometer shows {"value": 1625, "unit": "rpm"}
